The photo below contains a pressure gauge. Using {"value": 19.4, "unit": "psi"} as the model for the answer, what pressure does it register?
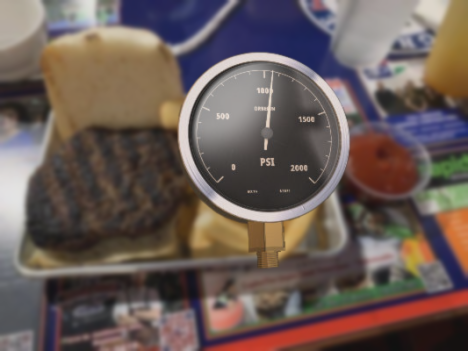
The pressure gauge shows {"value": 1050, "unit": "psi"}
